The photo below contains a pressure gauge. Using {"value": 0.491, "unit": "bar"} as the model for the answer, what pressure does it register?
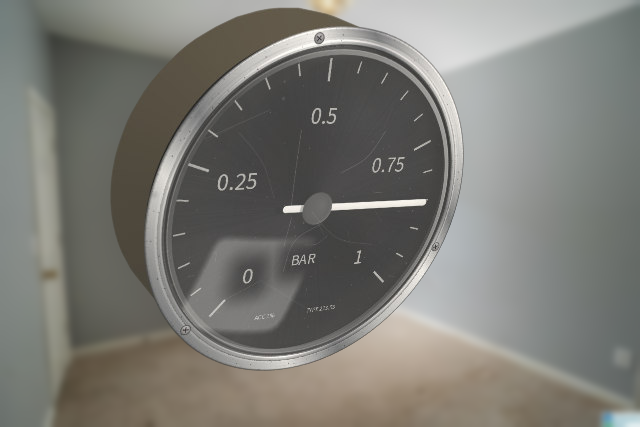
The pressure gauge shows {"value": 0.85, "unit": "bar"}
